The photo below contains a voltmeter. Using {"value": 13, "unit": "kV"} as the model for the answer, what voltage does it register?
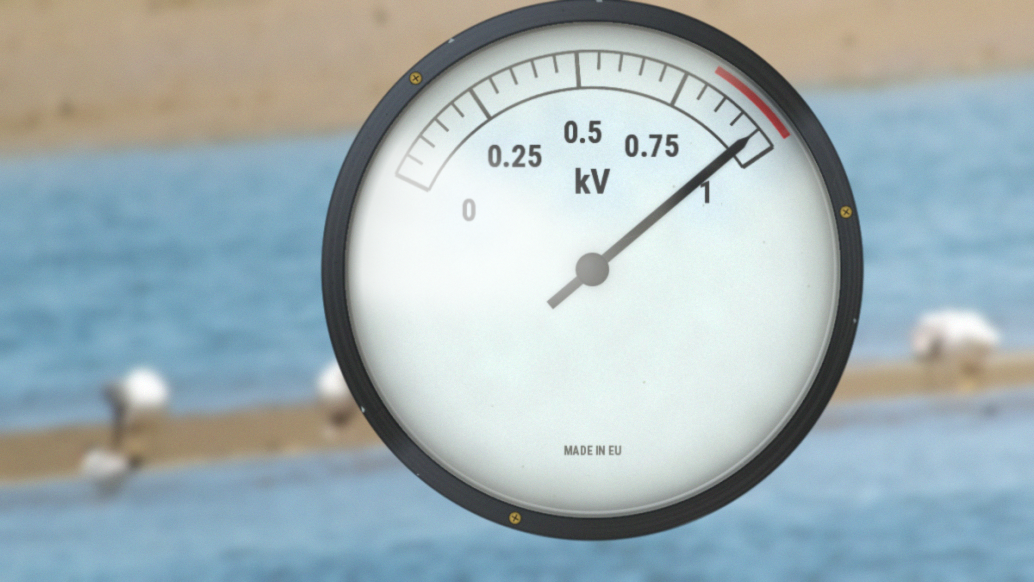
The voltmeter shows {"value": 0.95, "unit": "kV"}
